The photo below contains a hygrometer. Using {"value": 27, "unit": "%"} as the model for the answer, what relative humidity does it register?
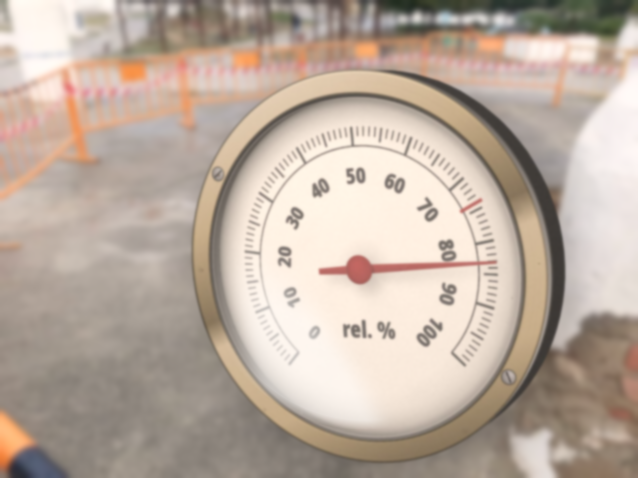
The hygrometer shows {"value": 83, "unit": "%"}
